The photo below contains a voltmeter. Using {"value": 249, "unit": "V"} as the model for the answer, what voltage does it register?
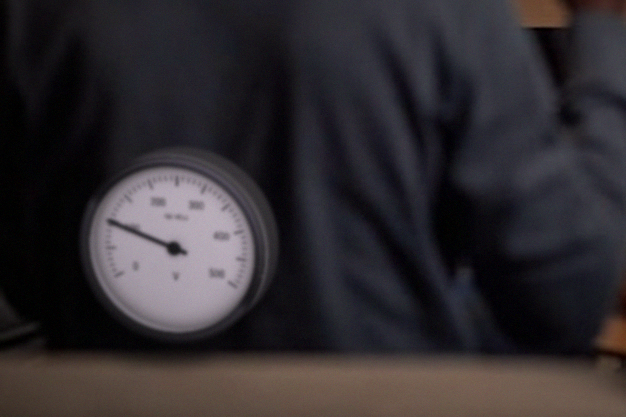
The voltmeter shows {"value": 100, "unit": "V"}
